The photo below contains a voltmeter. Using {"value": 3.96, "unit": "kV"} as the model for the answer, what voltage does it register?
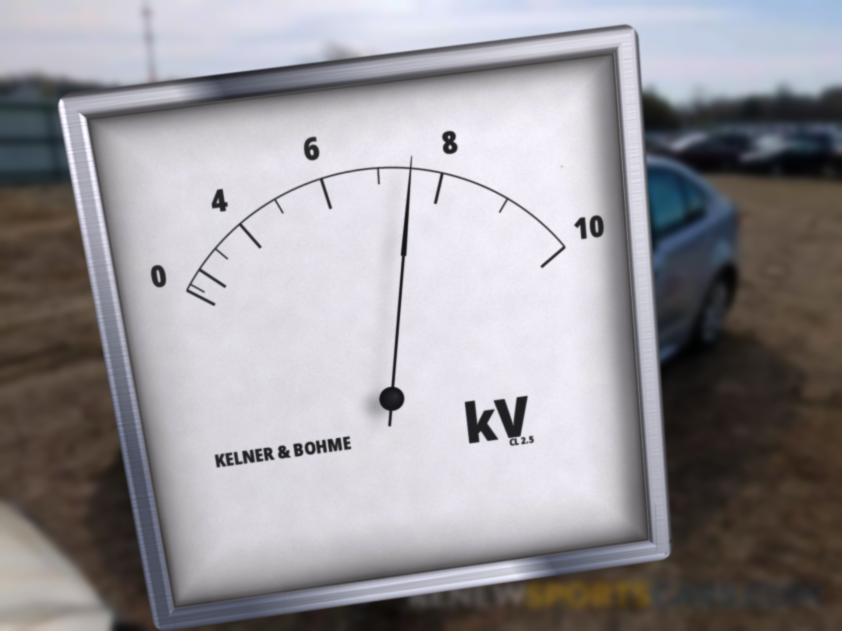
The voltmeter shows {"value": 7.5, "unit": "kV"}
